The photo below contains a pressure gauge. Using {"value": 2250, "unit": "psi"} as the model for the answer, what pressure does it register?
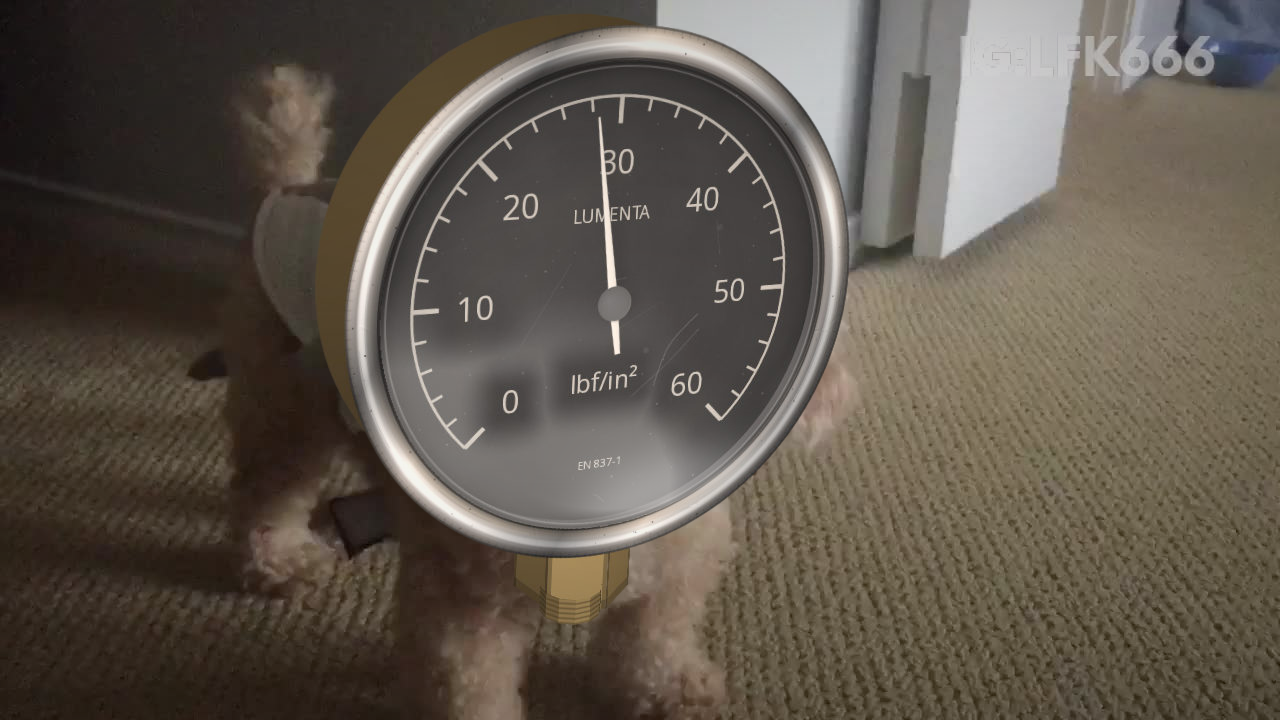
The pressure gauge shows {"value": 28, "unit": "psi"}
